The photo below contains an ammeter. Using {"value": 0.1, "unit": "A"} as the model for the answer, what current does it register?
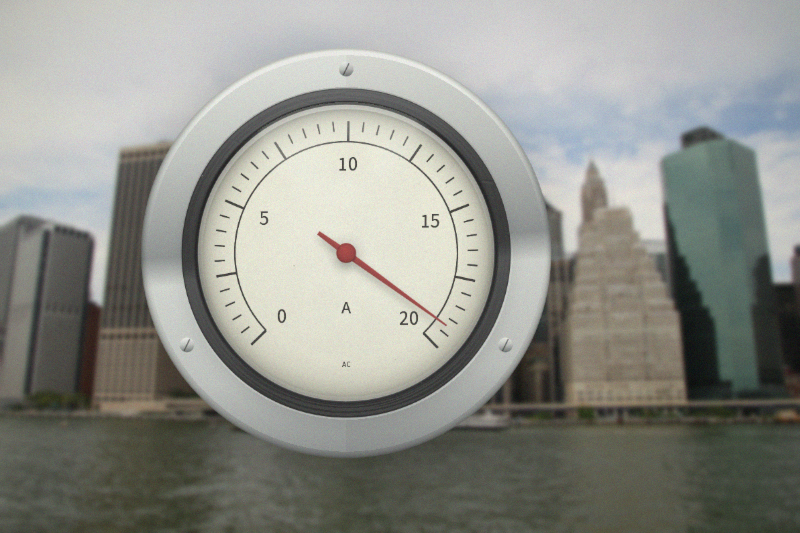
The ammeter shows {"value": 19.25, "unit": "A"}
